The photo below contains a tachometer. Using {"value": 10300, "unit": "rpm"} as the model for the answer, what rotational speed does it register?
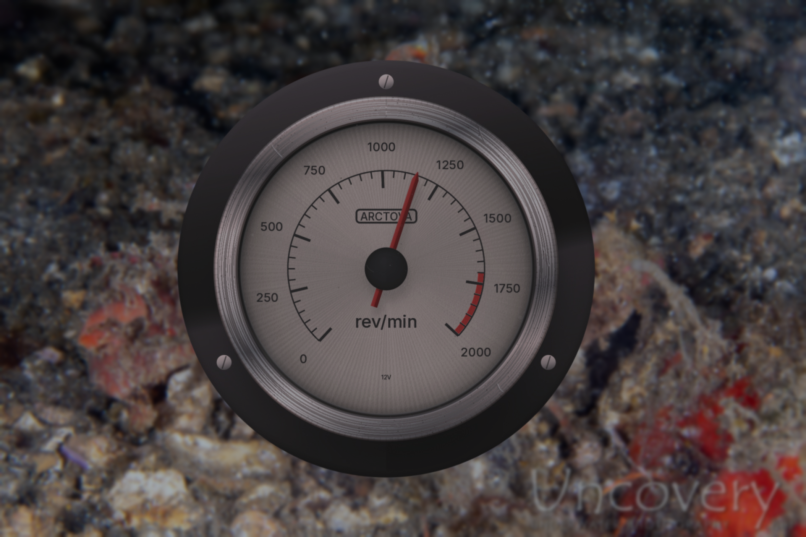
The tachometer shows {"value": 1150, "unit": "rpm"}
